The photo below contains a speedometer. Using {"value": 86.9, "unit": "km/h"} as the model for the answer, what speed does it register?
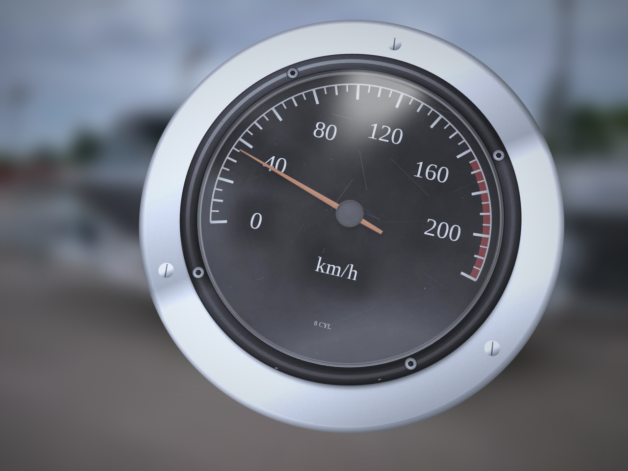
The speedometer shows {"value": 35, "unit": "km/h"}
